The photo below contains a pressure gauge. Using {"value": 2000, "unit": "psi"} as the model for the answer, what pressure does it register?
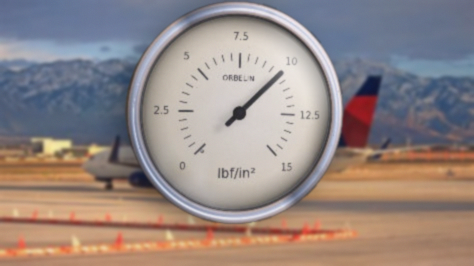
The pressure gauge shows {"value": 10, "unit": "psi"}
